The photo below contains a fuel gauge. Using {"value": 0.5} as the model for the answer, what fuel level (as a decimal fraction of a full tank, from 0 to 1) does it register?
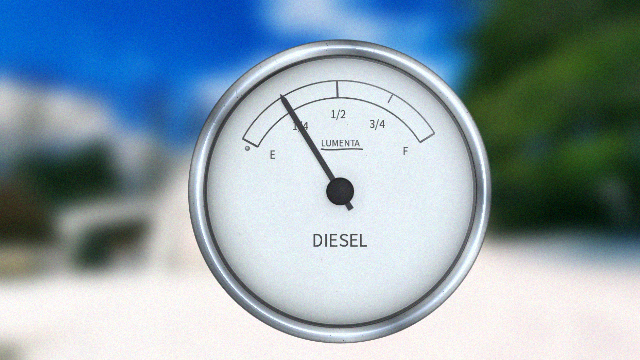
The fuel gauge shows {"value": 0.25}
